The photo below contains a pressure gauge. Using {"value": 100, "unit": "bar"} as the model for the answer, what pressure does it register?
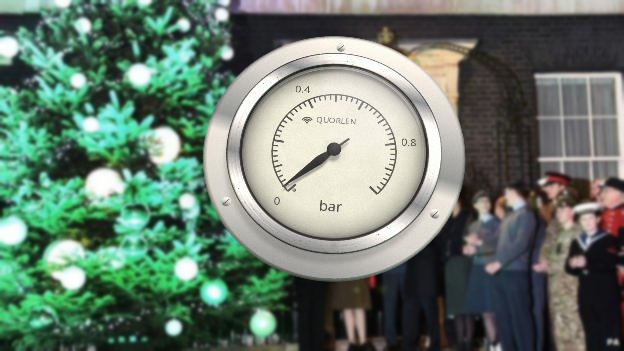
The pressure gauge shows {"value": 0.02, "unit": "bar"}
